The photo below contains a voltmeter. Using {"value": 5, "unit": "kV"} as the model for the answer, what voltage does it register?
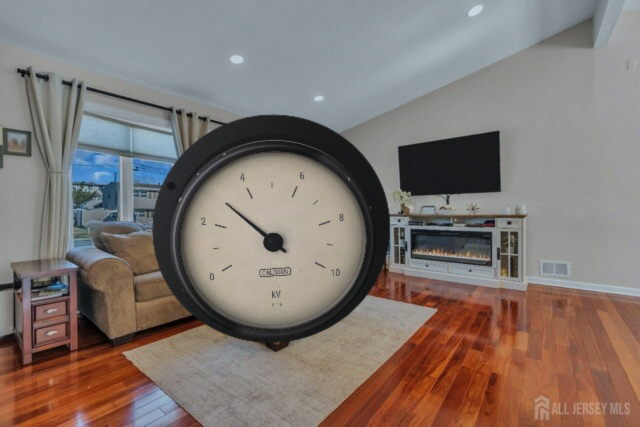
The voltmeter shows {"value": 3, "unit": "kV"}
